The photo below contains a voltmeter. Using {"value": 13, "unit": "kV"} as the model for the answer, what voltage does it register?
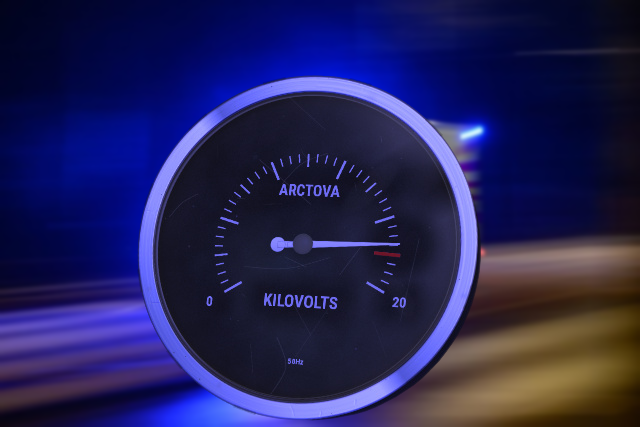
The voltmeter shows {"value": 17.5, "unit": "kV"}
